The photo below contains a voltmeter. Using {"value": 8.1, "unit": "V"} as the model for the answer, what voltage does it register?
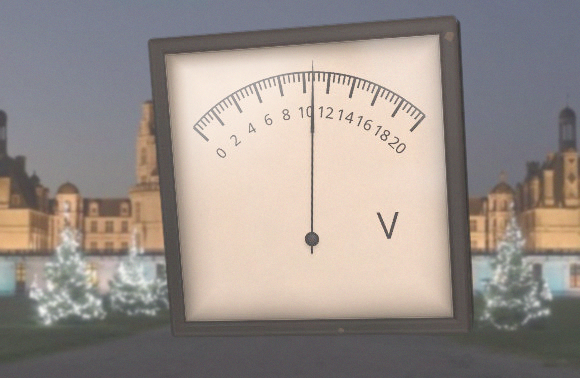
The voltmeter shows {"value": 10.8, "unit": "V"}
